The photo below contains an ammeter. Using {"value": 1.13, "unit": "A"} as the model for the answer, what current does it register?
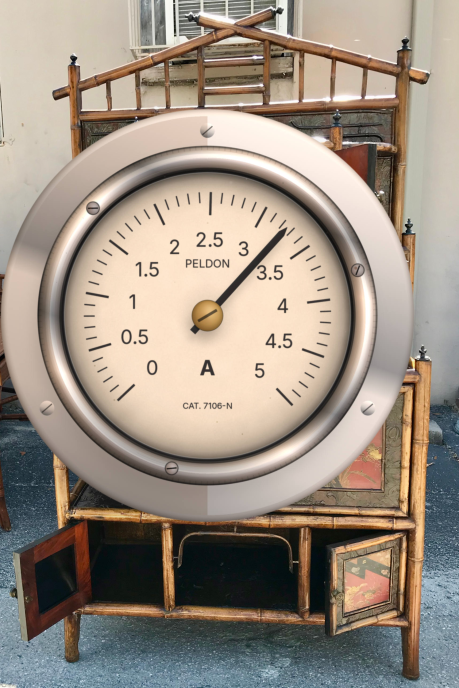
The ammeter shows {"value": 3.25, "unit": "A"}
